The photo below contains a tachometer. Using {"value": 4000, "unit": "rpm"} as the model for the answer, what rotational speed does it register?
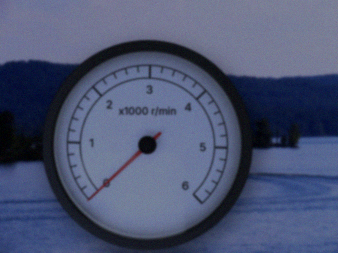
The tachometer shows {"value": 0, "unit": "rpm"}
